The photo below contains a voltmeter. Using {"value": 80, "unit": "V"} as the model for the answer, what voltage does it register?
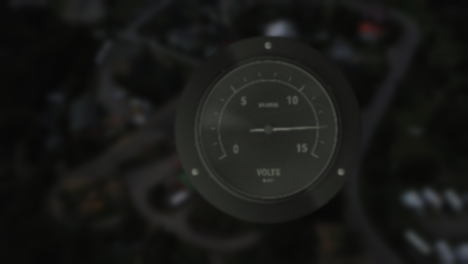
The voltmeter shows {"value": 13, "unit": "V"}
